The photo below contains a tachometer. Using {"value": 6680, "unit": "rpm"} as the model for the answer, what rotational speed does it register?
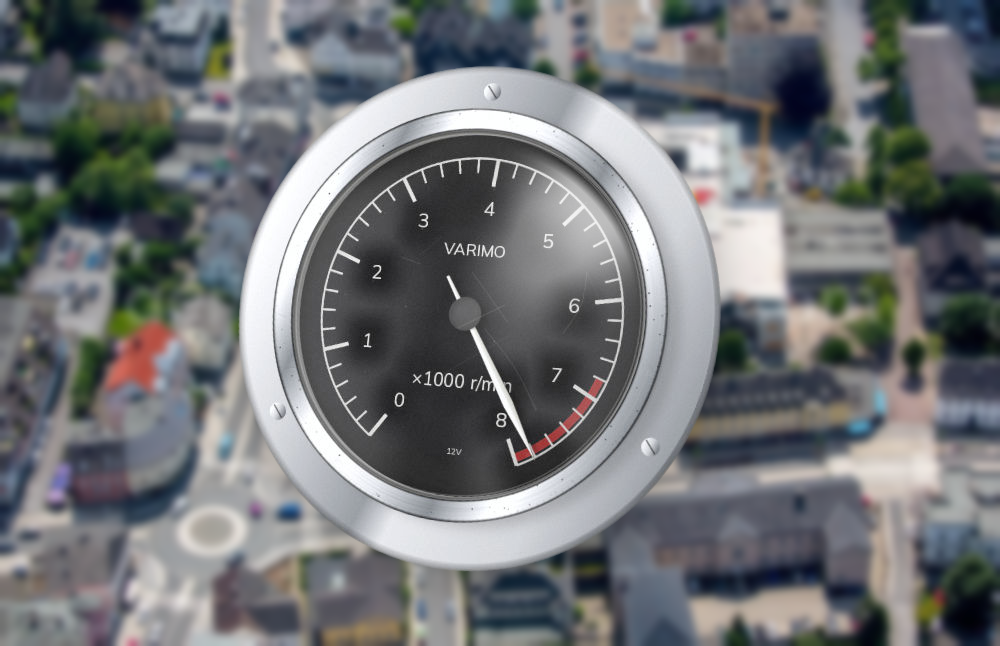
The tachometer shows {"value": 7800, "unit": "rpm"}
